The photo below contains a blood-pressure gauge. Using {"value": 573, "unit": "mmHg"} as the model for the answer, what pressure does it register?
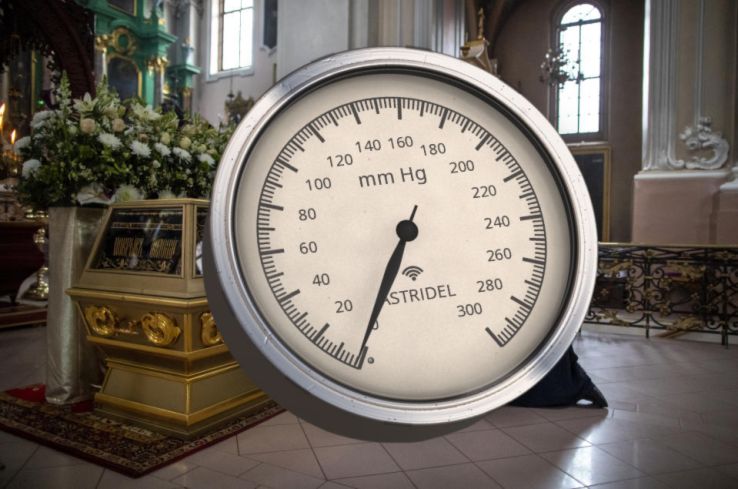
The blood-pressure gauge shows {"value": 2, "unit": "mmHg"}
